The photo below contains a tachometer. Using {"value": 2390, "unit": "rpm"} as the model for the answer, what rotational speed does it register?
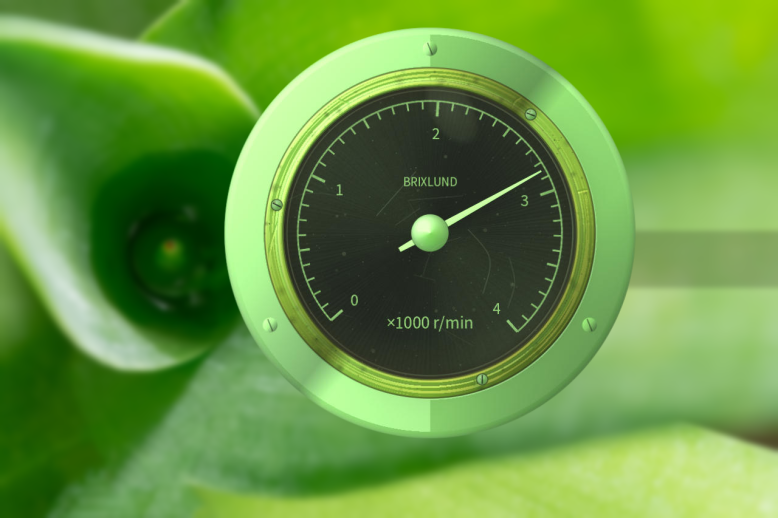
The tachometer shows {"value": 2850, "unit": "rpm"}
